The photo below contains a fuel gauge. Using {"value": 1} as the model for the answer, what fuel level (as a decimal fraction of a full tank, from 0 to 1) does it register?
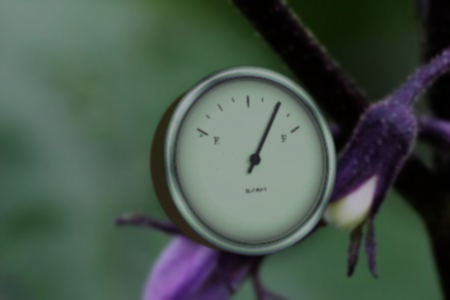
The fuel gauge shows {"value": 0.75}
